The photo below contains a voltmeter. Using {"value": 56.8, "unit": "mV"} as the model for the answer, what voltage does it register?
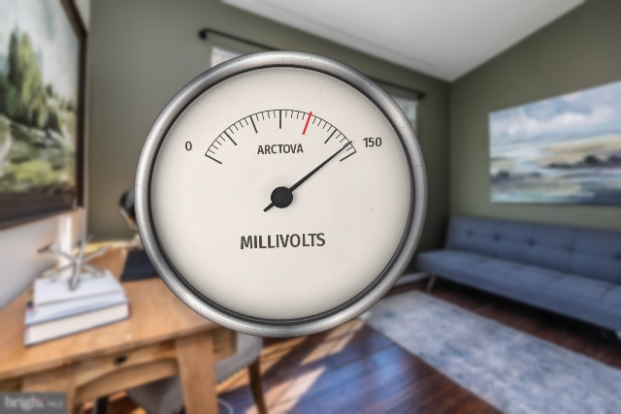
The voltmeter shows {"value": 140, "unit": "mV"}
